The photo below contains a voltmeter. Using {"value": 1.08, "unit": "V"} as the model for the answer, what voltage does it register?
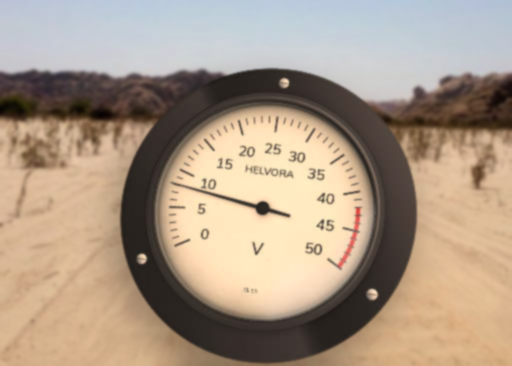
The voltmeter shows {"value": 8, "unit": "V"}
